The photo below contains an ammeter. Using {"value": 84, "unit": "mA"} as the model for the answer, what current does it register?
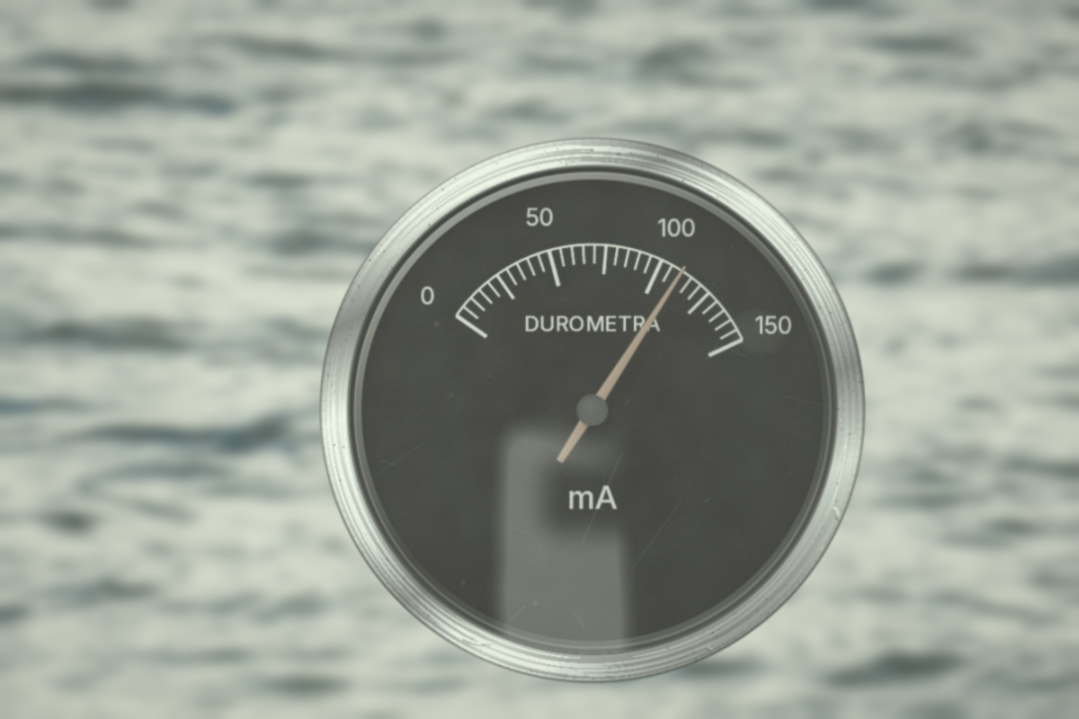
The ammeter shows {"value": 110, "unit": "mA"}
